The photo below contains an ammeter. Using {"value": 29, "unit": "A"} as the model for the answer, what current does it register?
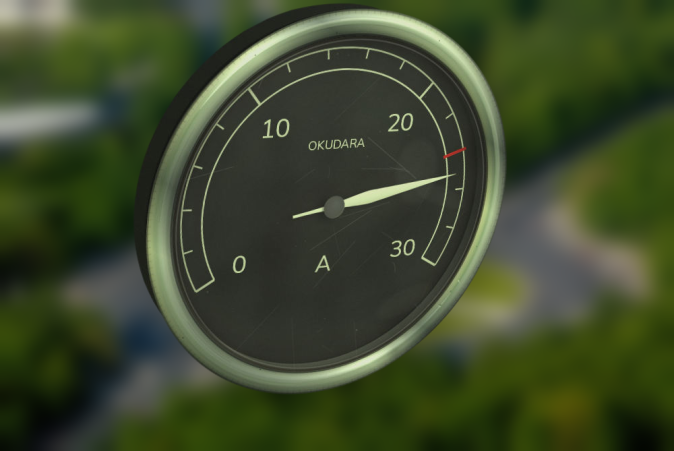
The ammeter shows {"value": 25, "unit": "A"}
